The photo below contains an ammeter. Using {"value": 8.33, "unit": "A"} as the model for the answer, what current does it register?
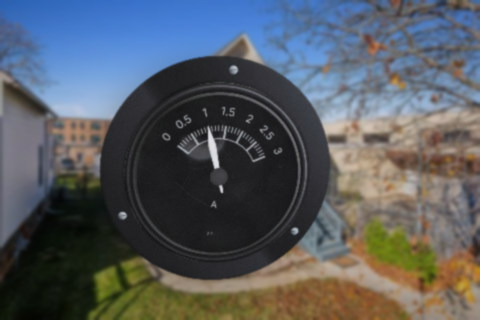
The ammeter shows {"value": 1, "unit": "A"}
